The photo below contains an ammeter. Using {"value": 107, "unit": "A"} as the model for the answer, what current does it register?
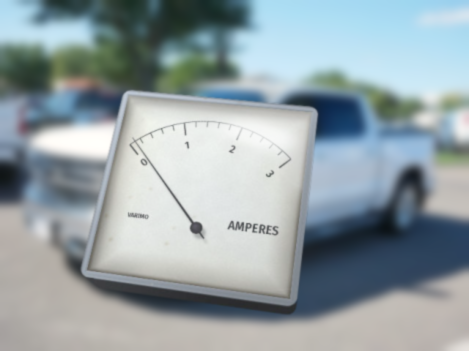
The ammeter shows {"value": 0.1, "unit": "A"}
